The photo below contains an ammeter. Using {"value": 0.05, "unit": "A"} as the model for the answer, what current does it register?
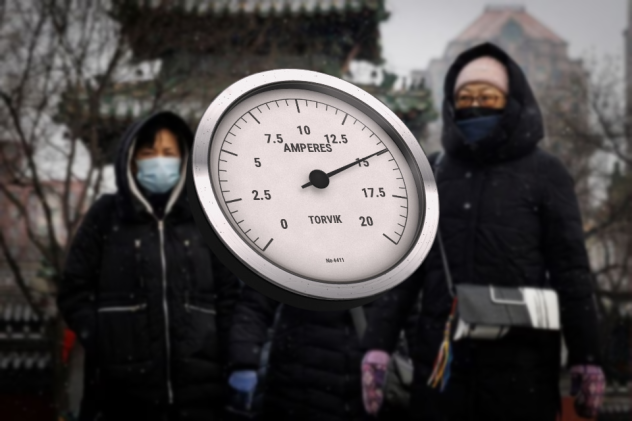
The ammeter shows {"value": 15, "unit": "A"}
